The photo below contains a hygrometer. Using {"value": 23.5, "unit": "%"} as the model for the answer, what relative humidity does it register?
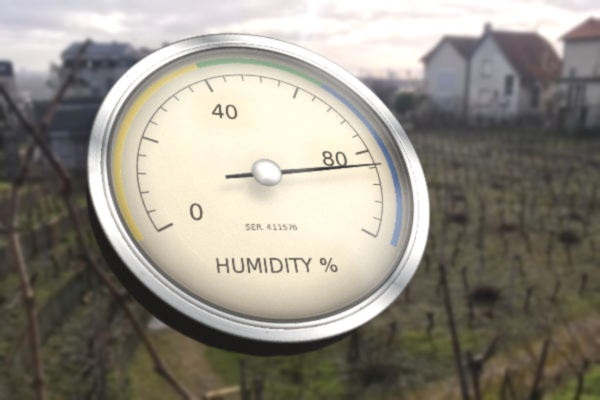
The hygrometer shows {"value": 84, "unit": "%"}
